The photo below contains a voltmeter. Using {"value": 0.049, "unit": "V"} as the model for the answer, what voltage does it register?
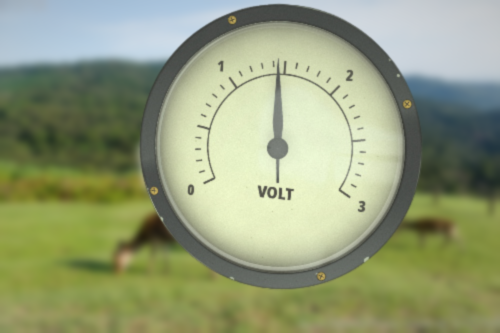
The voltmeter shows {"value": 1.45, "unit": "V"}
